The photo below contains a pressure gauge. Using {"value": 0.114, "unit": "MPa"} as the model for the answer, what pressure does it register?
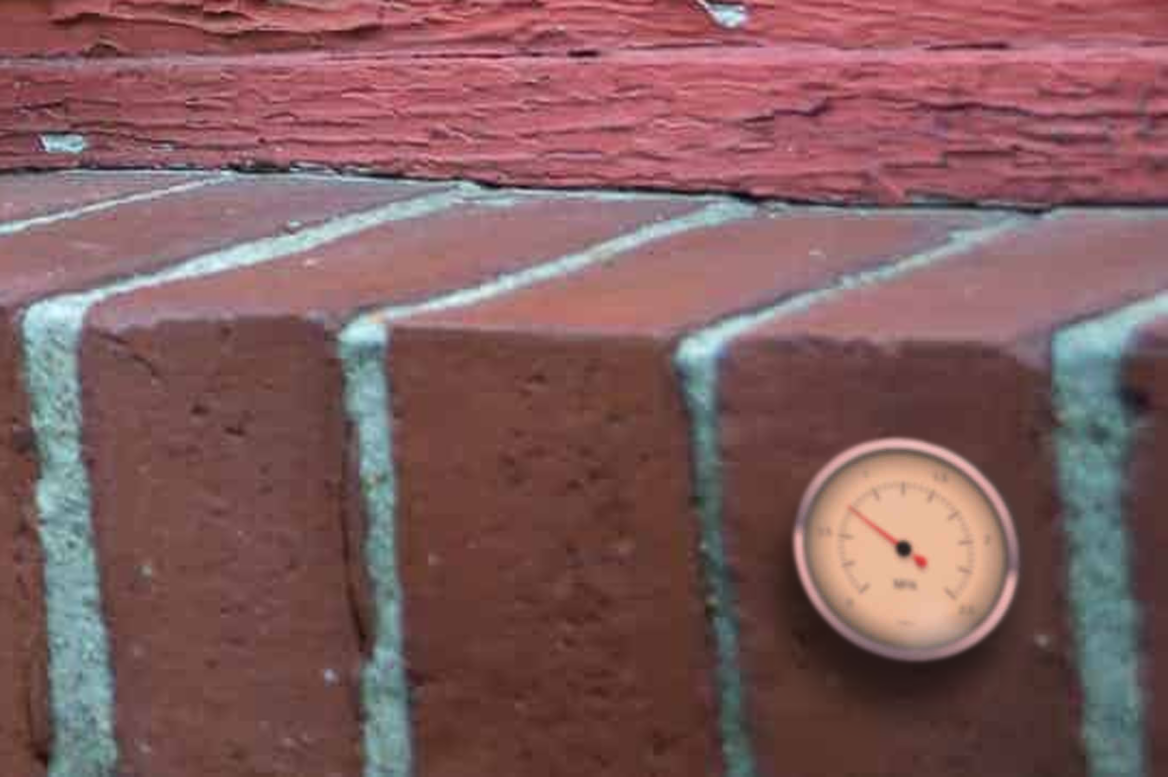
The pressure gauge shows {"value": 0.75, "unit": "MPa"}
